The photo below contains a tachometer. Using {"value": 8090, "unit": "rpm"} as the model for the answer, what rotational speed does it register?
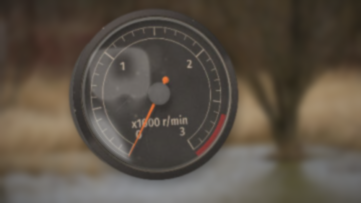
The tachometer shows {"value": 0, "unit": "rpm"}
